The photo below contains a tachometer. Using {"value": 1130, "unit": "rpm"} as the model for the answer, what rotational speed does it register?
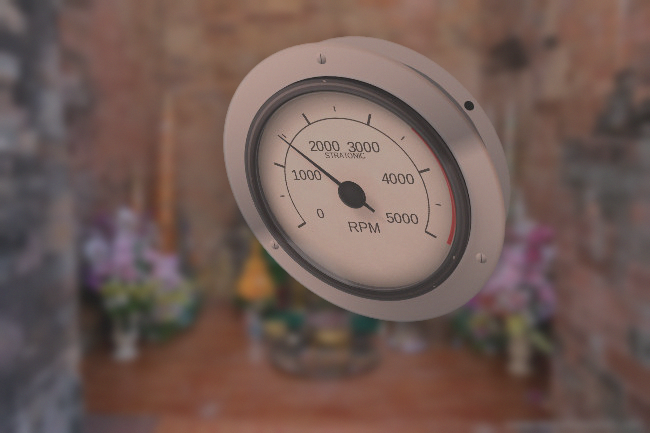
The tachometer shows {"value": 1500, "unit": "rpm"}
